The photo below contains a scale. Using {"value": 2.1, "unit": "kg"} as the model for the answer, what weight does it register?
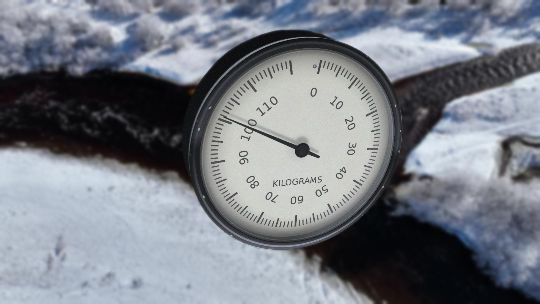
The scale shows {"value": 101, "unit": "kg"}
